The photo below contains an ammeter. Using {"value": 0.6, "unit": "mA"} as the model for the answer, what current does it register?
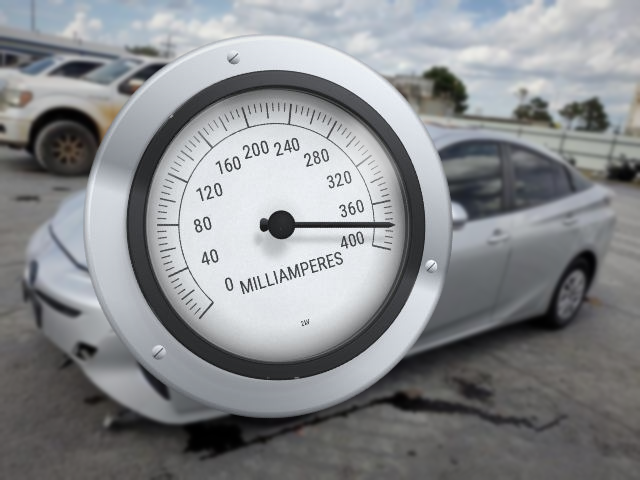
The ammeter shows {"value": 380, "unit": "mA"}
